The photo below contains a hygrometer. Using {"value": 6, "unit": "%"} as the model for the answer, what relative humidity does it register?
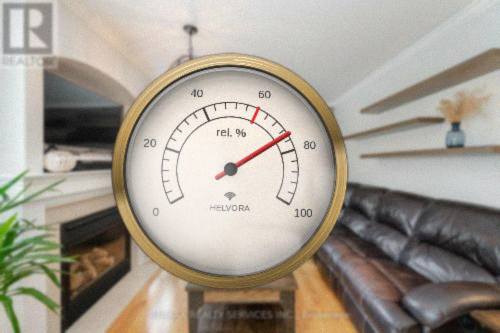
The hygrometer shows {"value": 74, "unit": "%"}
